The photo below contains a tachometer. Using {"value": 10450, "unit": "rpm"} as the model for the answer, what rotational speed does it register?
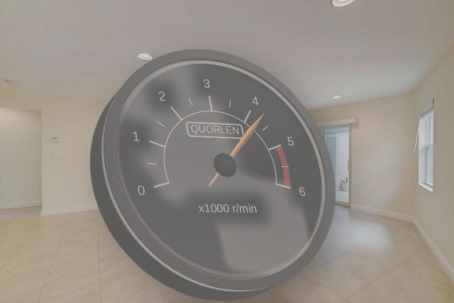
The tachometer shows {"value": 4250, "unit": "rpm"}
